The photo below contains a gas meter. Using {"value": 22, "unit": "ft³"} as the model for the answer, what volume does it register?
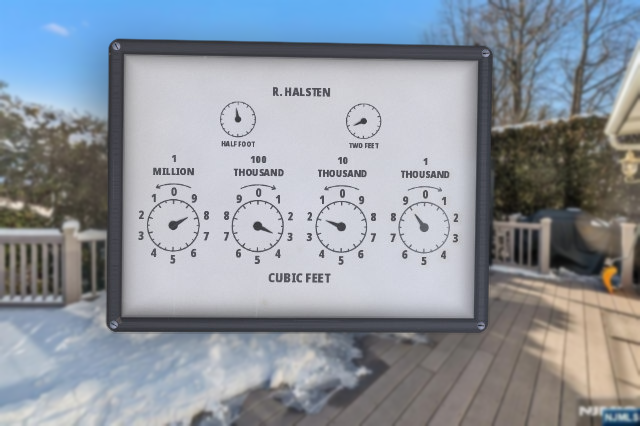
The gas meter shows {"value": 831900, "unit": "ft³"}
